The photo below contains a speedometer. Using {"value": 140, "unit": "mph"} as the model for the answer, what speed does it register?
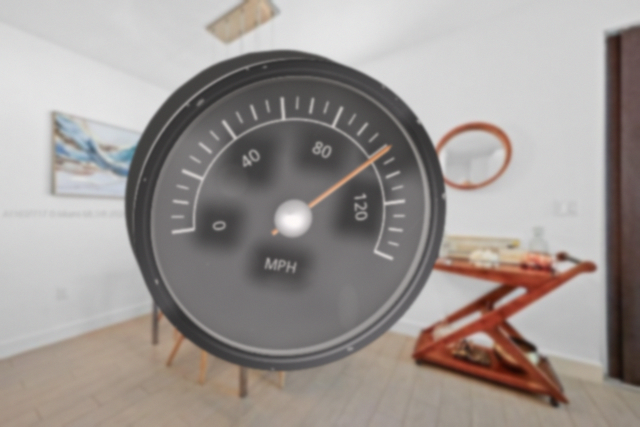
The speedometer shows {"value": 100, "unit": "mph"}
